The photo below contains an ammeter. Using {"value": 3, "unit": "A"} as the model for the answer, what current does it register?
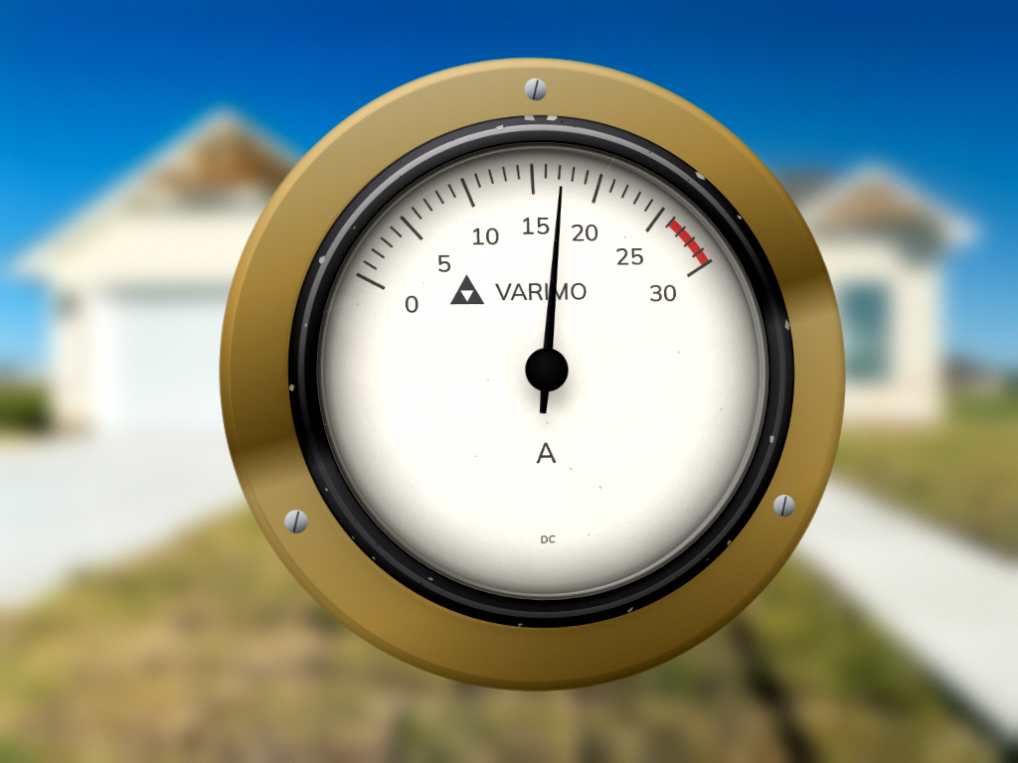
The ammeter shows {"value": 17, "unit": "A"}
